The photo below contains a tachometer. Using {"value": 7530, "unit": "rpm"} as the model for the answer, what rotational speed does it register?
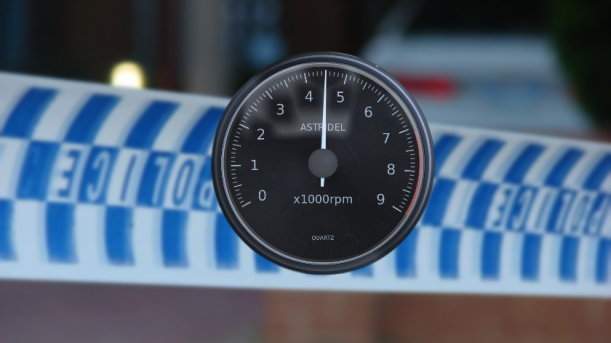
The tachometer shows {"value": 4500, "unit": "rpm"}
